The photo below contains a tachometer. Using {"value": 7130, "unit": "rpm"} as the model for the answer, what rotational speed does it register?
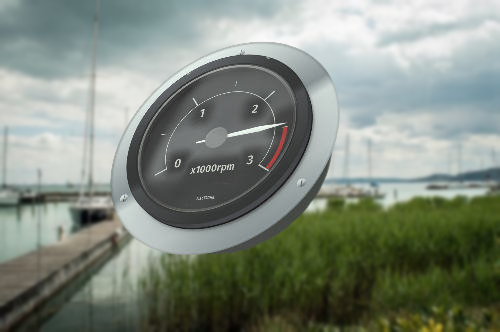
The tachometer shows {"value": 2500, "unit": "rpm"}
